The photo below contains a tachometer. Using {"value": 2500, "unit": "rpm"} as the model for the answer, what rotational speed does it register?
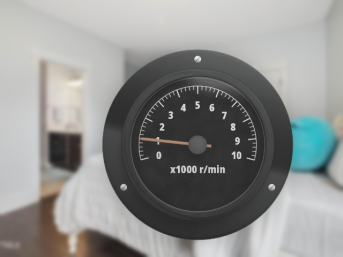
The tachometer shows {"value": 1000, "unit": "rpm"}
